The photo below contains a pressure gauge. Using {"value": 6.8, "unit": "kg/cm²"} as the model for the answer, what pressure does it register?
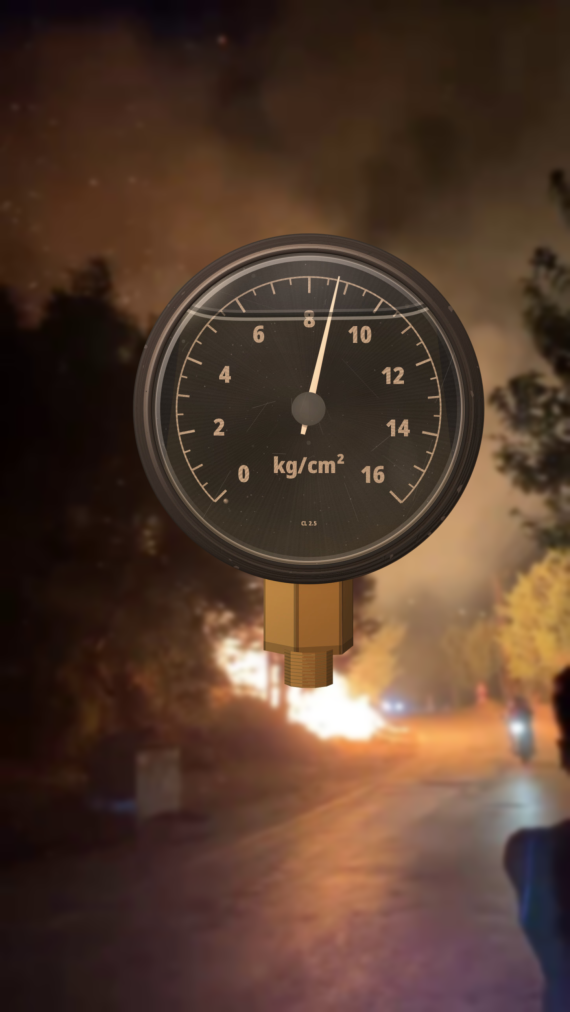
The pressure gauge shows {"value": 8.75, "unit": "kg/cm²"}
